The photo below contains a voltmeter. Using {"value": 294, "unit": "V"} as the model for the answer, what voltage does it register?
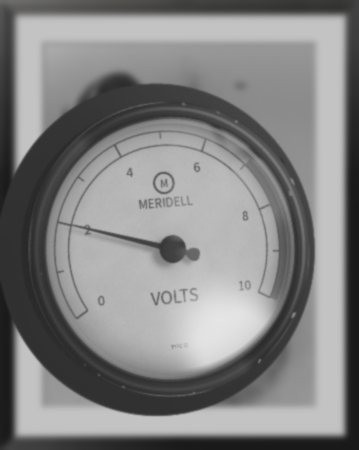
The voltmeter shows {"value": 2, "unit": "V"}
